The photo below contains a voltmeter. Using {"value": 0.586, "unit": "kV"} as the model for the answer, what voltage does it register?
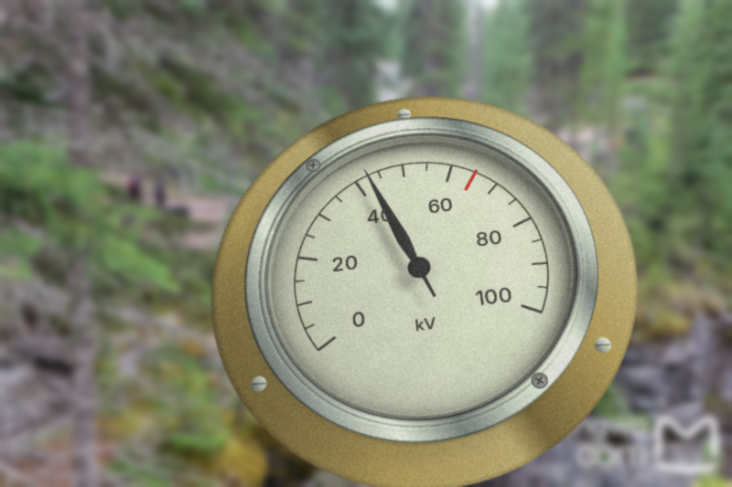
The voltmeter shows {"value": 42.5, "unit": "kV"}
